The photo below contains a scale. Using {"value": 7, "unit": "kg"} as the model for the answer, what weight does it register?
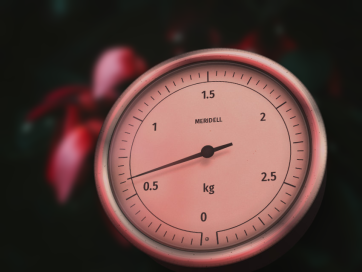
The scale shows {"value": 0.6, "unit": "kg"}
